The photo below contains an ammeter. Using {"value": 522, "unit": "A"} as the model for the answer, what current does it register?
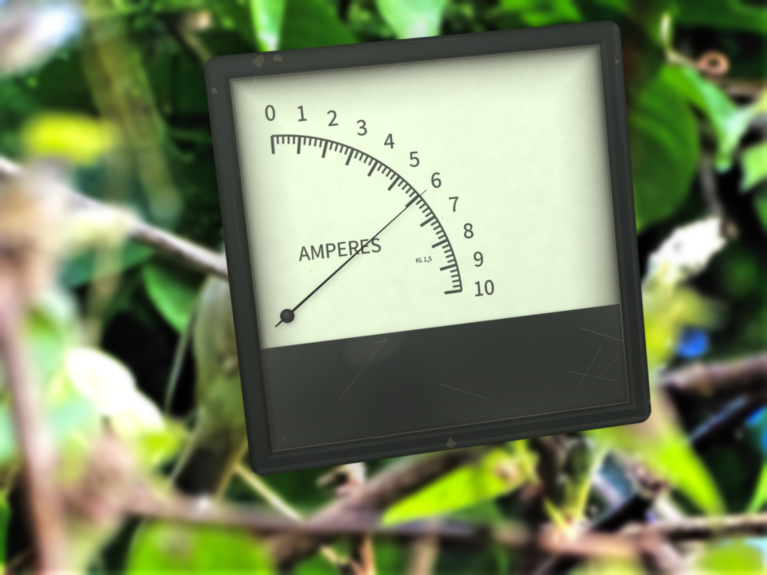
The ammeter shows {"value": 6, "unit": "A"}
